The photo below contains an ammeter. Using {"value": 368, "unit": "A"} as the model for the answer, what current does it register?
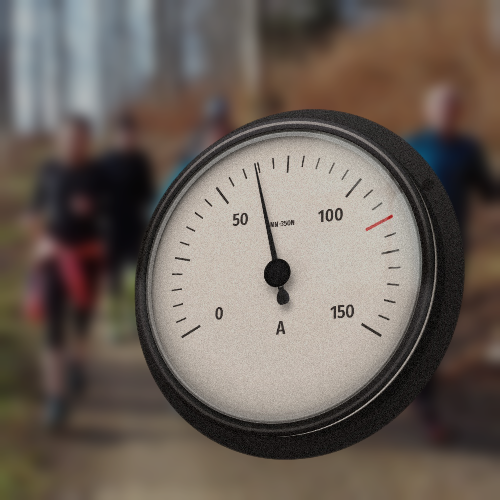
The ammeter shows {"value": 65, "unit": "A"}
